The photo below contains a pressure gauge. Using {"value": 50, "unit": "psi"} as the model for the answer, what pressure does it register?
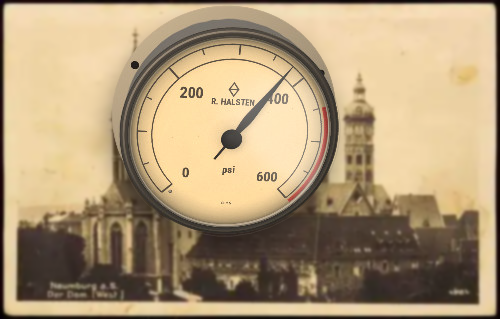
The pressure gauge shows {"value": 375, "unit": "psi"}
